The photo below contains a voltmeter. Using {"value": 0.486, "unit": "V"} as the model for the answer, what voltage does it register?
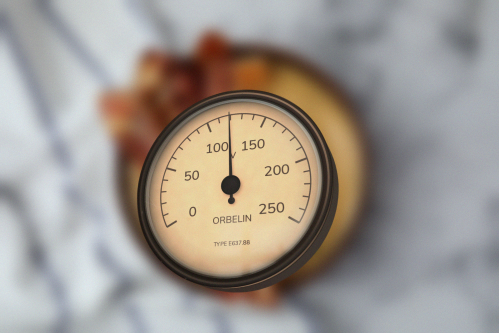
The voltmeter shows {"value": 120, "unit": "V"}
